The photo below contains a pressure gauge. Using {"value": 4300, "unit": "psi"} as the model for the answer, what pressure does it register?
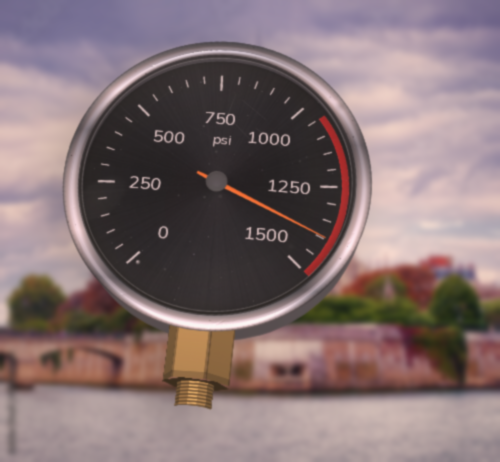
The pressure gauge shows {"value": 1400, "unit": "psi"}
